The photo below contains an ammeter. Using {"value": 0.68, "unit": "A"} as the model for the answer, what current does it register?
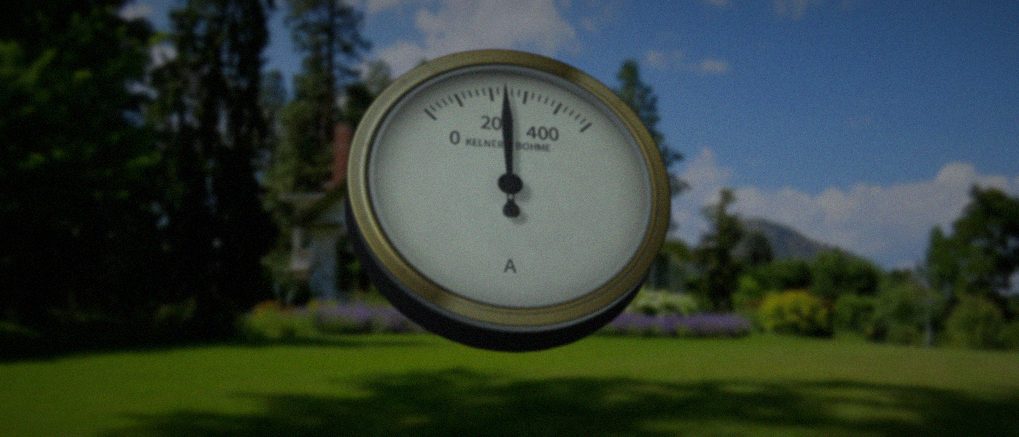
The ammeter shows {"value": 240, "unit": "A"}
